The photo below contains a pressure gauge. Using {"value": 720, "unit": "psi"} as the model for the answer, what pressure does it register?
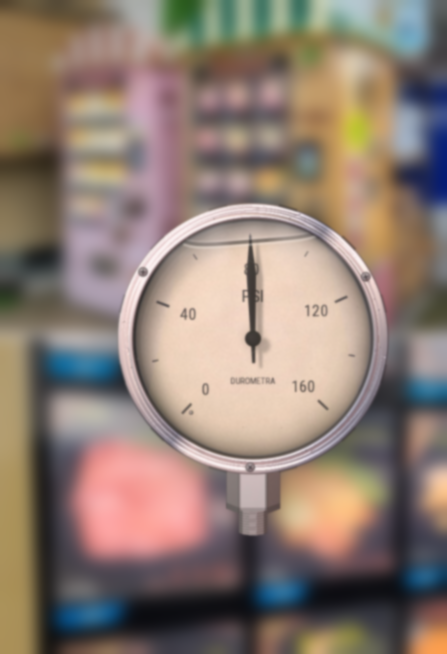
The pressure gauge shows {"value": 80, "unit": "psi"}
